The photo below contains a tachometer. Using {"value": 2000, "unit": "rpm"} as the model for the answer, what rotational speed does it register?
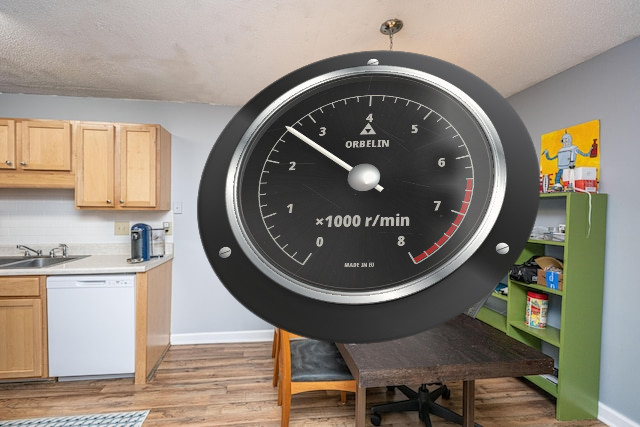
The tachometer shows {"value": 2600, "unit": "rpm"}
